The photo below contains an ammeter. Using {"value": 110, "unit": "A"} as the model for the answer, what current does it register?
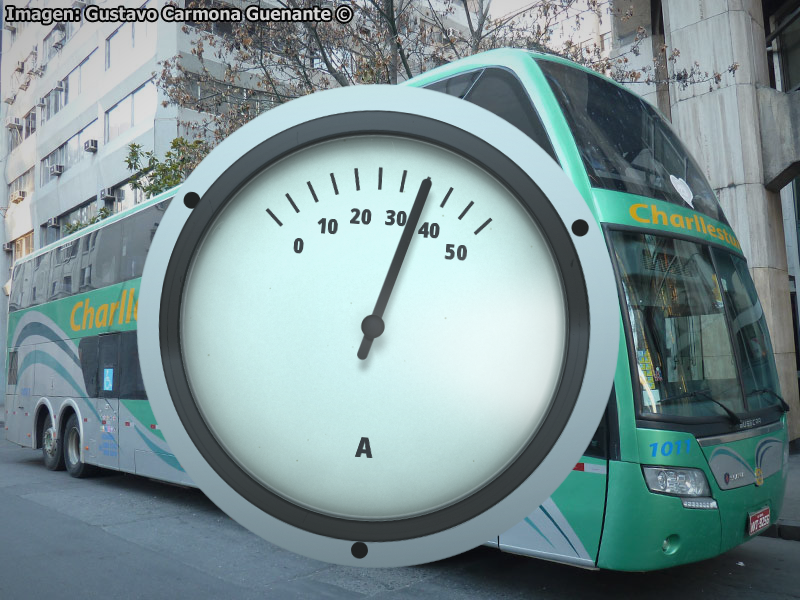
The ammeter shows {"value": 35, "unit": "A"}
